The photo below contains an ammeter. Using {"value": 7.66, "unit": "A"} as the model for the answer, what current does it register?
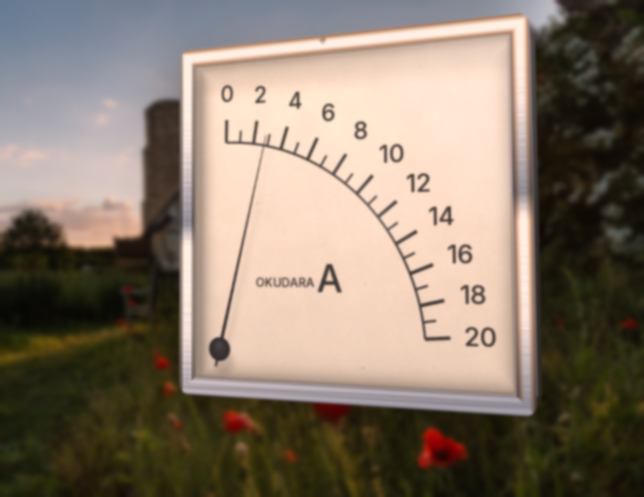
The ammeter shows {"value": 3, "unit": "A"}
